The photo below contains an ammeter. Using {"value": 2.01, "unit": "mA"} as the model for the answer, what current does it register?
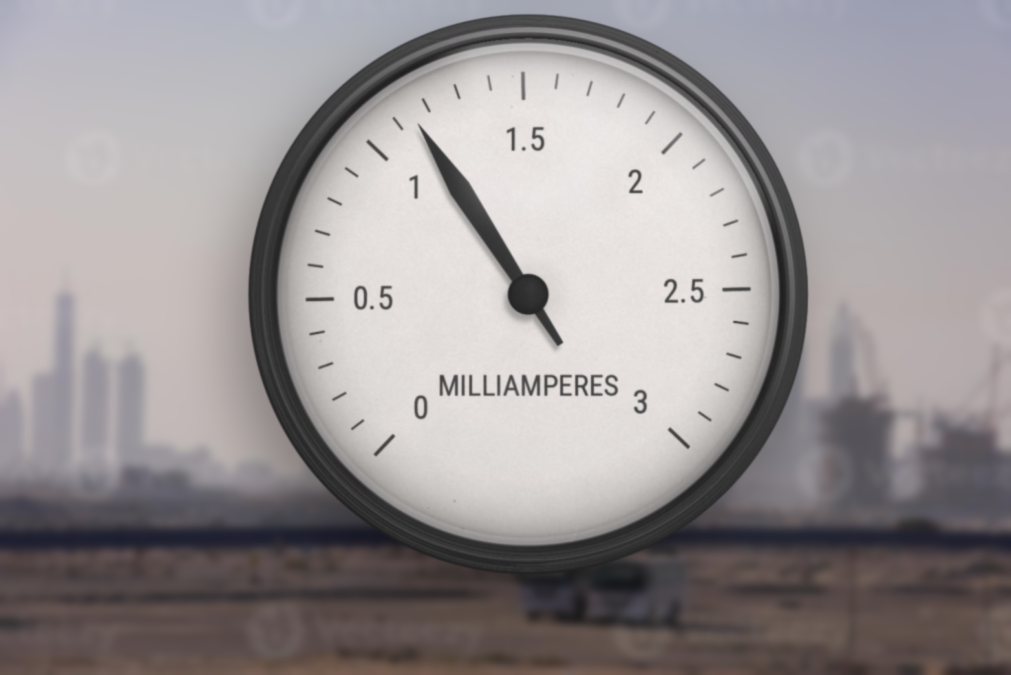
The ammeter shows {"value": 1.15, "unit": "mA"}
